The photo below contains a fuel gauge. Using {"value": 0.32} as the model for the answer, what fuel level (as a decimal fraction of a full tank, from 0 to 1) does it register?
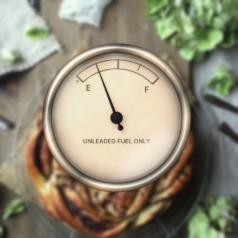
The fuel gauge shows {"value": 0.25}
